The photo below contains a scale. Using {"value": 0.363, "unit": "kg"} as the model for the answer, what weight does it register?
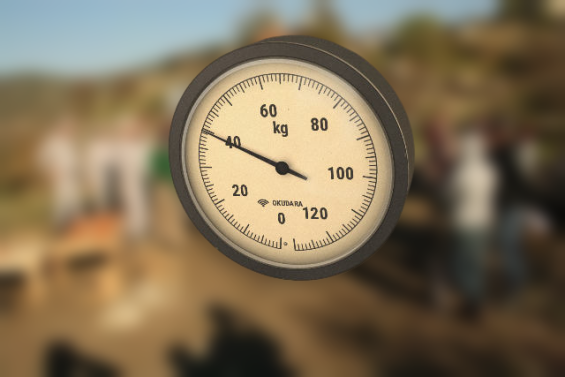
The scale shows {"value": 40, "unit": "kg"}
